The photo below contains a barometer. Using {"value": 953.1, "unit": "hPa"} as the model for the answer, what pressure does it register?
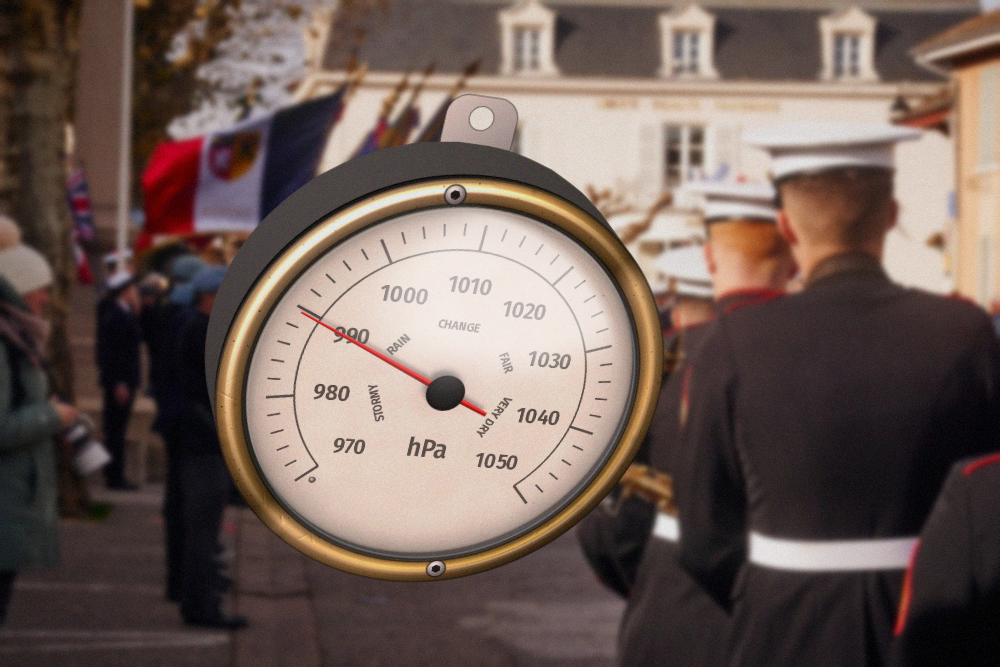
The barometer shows {"value": 990, "unit": "hPa"}
